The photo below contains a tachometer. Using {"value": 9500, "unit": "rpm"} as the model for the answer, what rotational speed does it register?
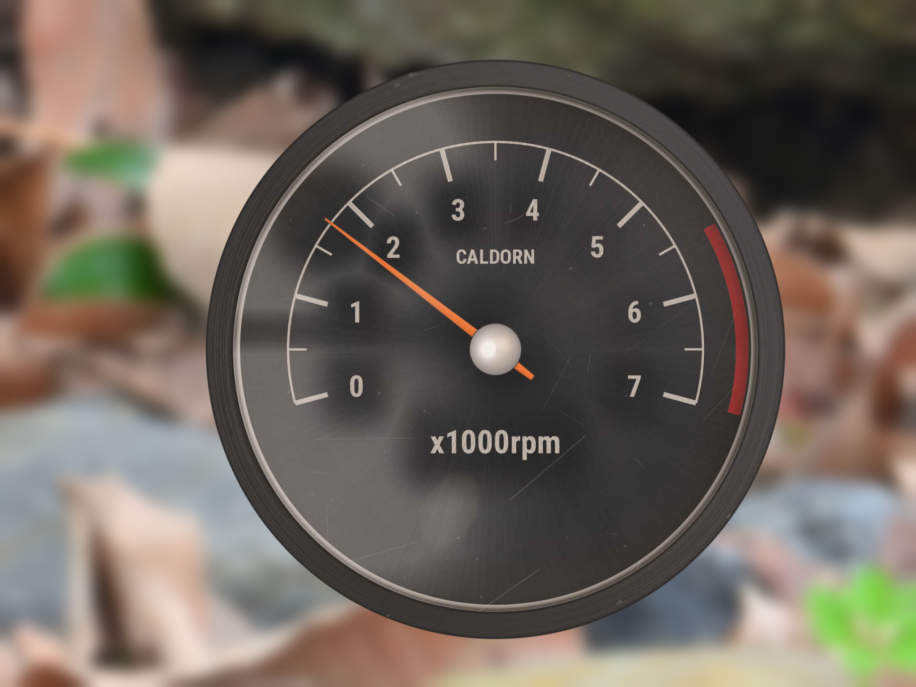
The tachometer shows {"value": 1750, "unit": "rpm"}
